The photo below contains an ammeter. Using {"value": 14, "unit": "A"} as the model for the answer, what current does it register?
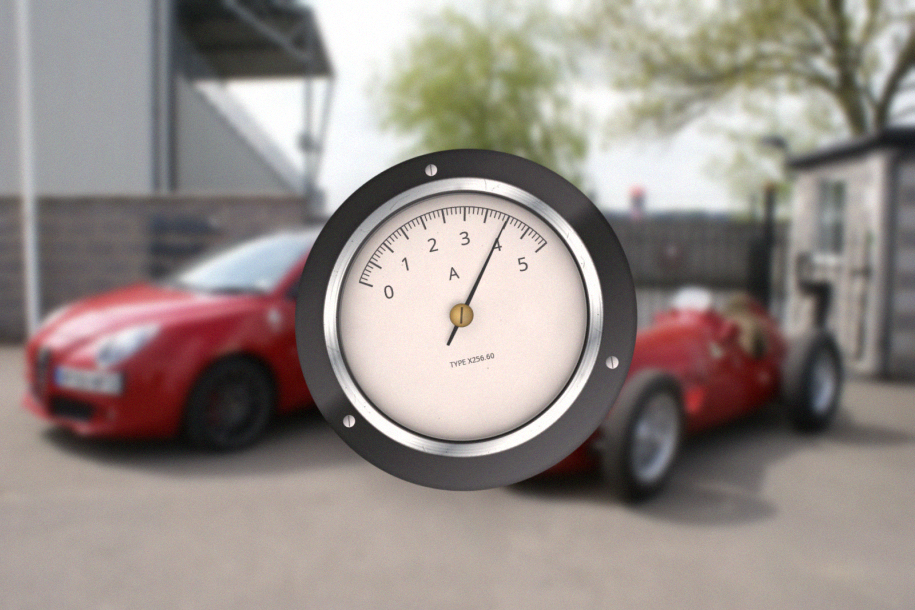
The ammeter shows {"value": 4, "unit": "A"}
